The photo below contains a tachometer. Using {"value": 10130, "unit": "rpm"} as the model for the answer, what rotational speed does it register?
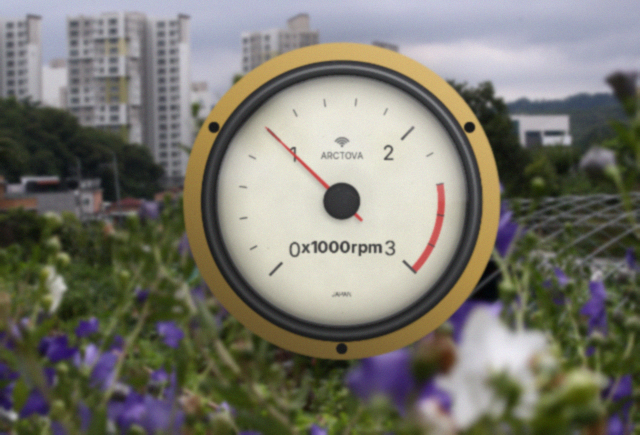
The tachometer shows {"value": 1000, "unit": "rpm"}
